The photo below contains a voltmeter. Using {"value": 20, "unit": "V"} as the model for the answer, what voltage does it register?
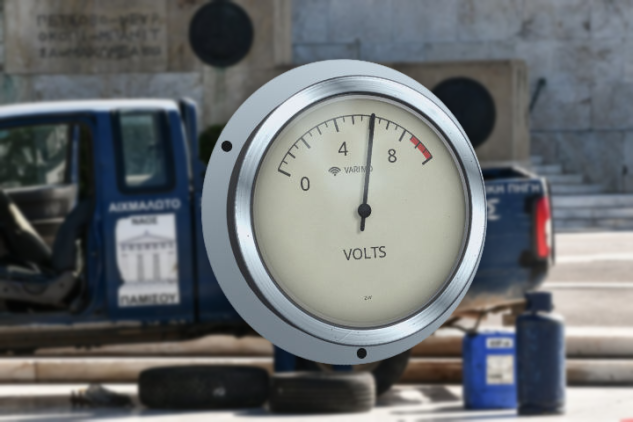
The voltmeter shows {"value": 6, "unit": "V"}
